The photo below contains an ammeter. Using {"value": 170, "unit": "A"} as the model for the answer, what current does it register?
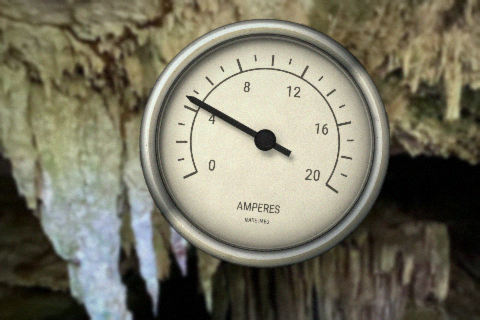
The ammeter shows {"value": 4.5, "unit": "A"}
